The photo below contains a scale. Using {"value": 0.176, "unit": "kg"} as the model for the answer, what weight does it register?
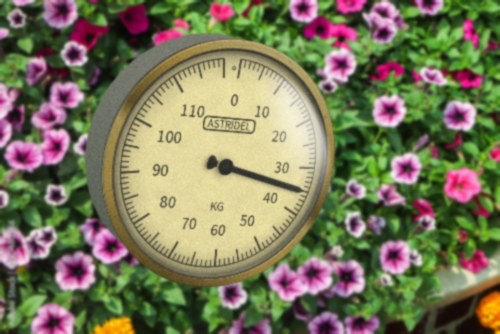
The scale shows {"value": 35, "unit": "kg"}
